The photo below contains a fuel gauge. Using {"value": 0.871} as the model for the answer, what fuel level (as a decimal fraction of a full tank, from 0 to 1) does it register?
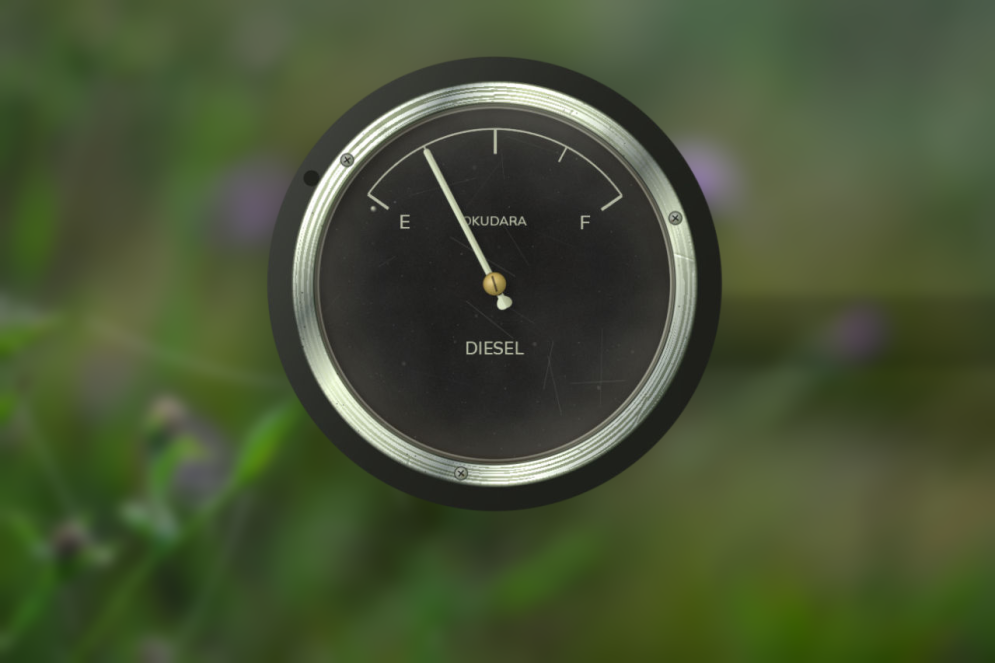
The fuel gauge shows {"value": 0.25}
